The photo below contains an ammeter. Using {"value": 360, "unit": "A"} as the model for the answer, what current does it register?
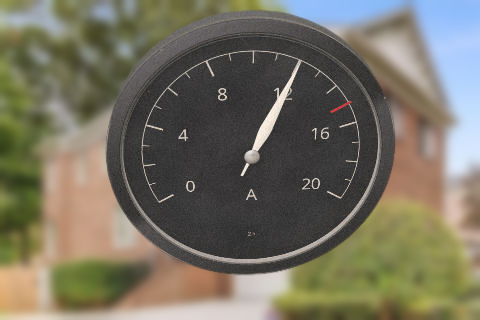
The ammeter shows {"value": 12, "unit": "A"}
